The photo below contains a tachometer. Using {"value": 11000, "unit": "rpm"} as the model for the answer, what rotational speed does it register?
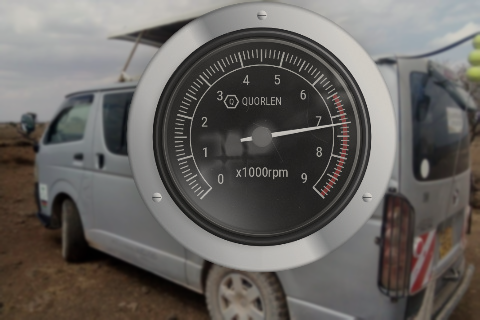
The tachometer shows {"value": 7200, "unit": "rpm"}
